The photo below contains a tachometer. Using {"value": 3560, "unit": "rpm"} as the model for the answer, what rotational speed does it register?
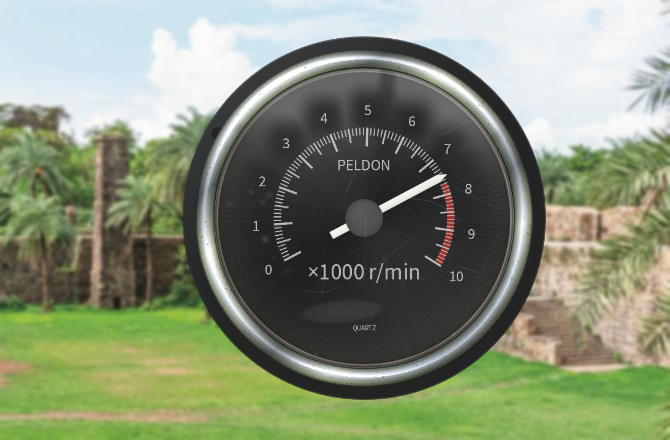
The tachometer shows {"value": 7500, "unit": "rpm"}
